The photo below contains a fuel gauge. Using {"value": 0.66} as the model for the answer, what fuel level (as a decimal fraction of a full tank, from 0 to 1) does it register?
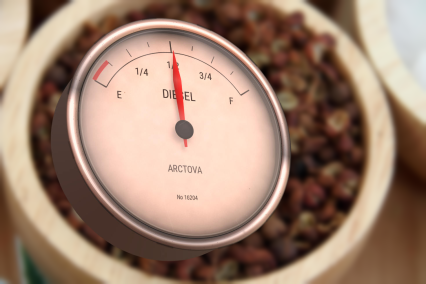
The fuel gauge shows {"value": 0.5}
